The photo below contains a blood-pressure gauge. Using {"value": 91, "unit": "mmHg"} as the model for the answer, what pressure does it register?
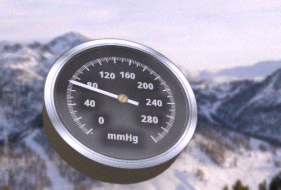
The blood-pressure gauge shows {"value": 70, "unit": "mmHg"}
